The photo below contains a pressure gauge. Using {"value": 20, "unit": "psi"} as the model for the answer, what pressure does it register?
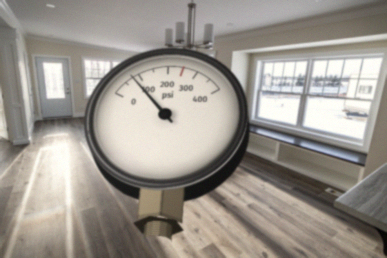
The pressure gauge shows {"value": 75, "unit": "psi"}
